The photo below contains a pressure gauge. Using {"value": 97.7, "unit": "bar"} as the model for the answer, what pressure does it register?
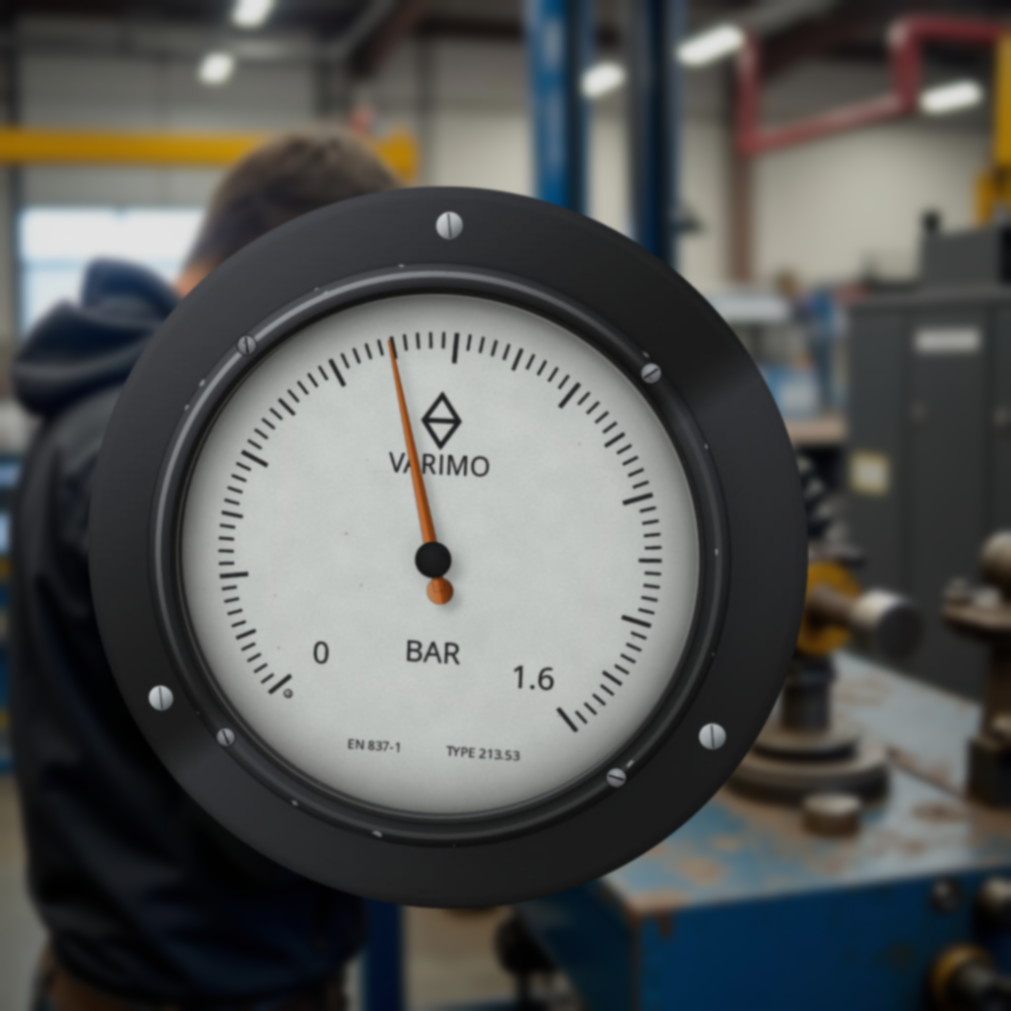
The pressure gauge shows {"value": 0.7, "unit": "bar"}
